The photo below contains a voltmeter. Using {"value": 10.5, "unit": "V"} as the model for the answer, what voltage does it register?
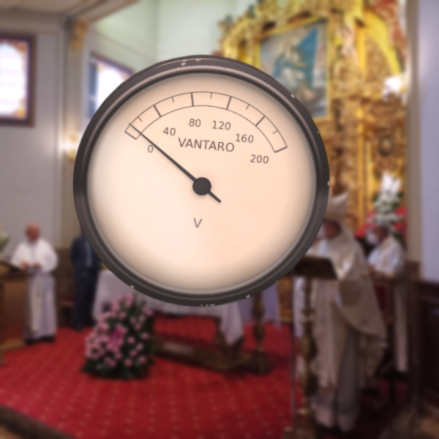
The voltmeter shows {"value": 10, "unit": "V"}
